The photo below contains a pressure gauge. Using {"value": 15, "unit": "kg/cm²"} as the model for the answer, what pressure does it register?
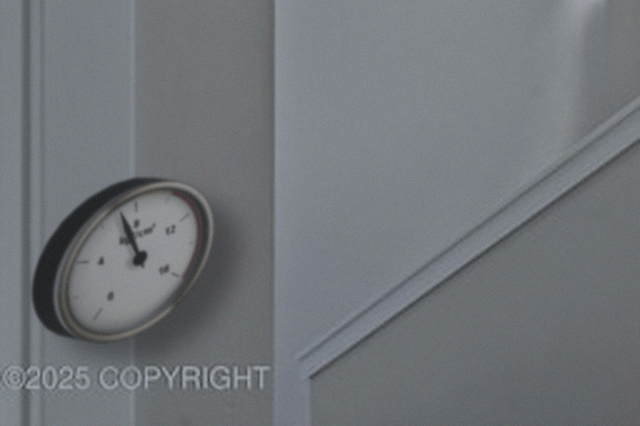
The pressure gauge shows {"value": 7, "unit": "kg/cm²"}
